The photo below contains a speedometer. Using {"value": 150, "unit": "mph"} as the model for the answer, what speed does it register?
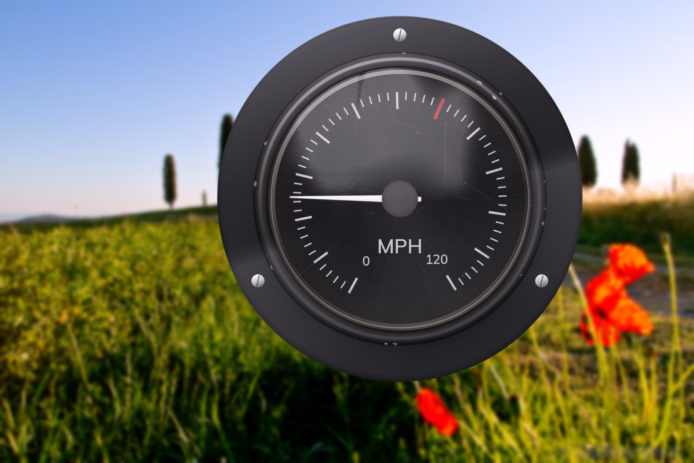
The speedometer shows {"value": 25, "unit": "mph"}
